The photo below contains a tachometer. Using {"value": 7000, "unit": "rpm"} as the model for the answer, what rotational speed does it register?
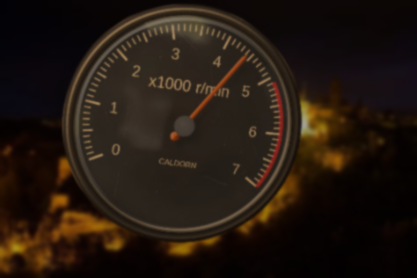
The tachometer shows {"value": 4400, "unit": "rpm"}
